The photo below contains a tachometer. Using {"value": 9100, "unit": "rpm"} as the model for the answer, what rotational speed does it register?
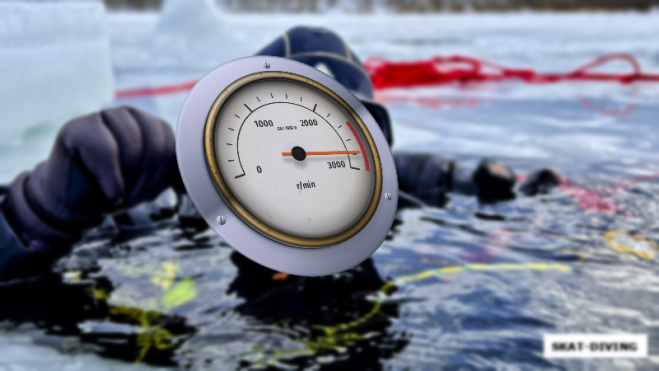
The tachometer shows {"value": 2800, "unit": "rpm"}
